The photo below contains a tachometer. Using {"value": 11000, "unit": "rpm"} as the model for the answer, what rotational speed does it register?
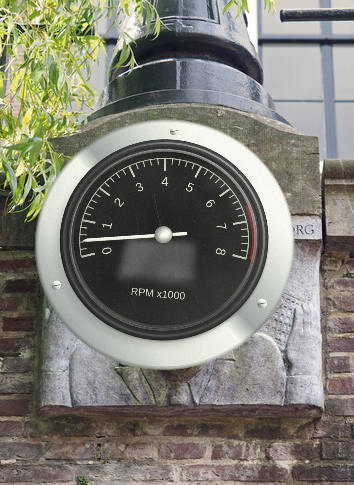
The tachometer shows {"value": 400, "unit": "rpm"}
